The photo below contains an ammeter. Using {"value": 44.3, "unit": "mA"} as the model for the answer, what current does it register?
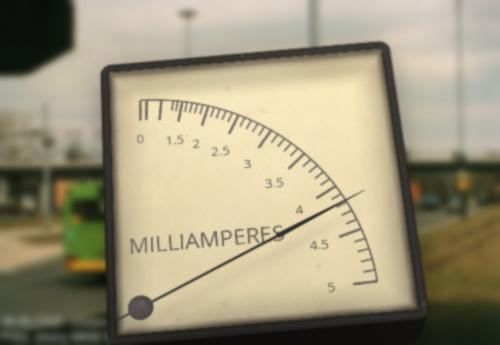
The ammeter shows {"value": 4.2, "unit": "mA"}
